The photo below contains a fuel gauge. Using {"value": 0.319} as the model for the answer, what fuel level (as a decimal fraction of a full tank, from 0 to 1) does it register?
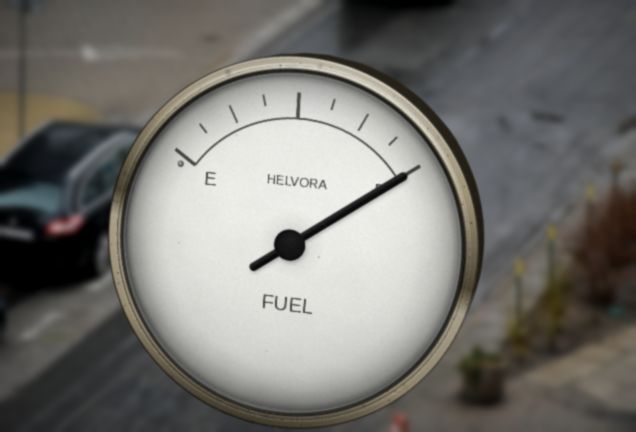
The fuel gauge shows {"value": 1}
